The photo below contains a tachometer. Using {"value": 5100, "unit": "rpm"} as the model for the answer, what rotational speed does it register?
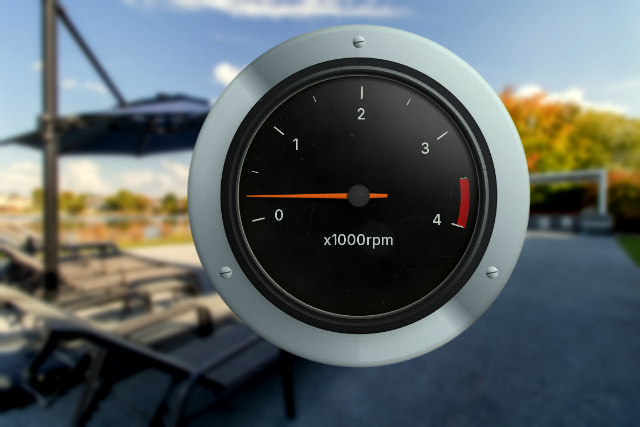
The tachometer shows {"value": 250, "unit": "rpm"}
